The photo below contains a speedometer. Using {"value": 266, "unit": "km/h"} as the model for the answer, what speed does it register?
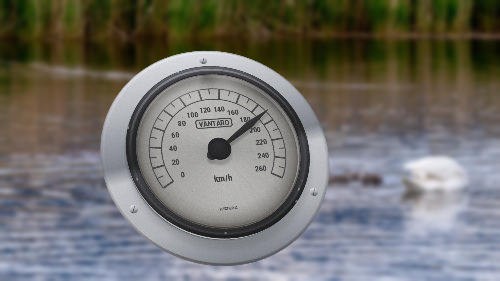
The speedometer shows {"value": 190, "unit": "km/h"}
